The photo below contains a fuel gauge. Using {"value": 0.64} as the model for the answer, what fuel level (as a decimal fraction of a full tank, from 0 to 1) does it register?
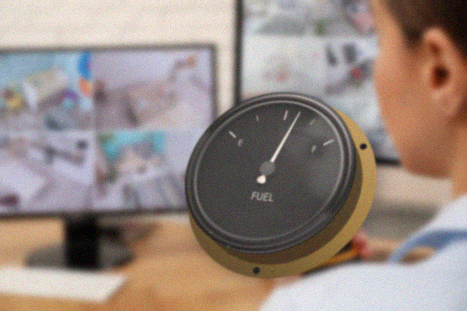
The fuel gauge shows {"value": 0.625}
